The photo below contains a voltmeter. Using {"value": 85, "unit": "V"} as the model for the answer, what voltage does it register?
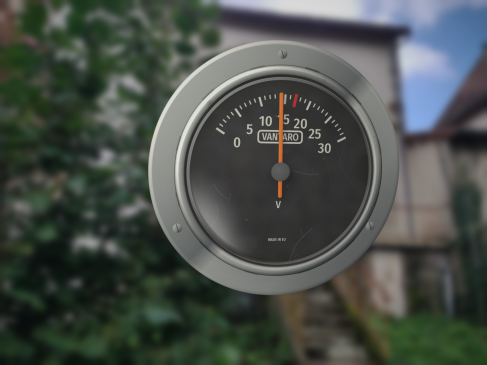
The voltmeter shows {"value": 14, "unit": "V"}
